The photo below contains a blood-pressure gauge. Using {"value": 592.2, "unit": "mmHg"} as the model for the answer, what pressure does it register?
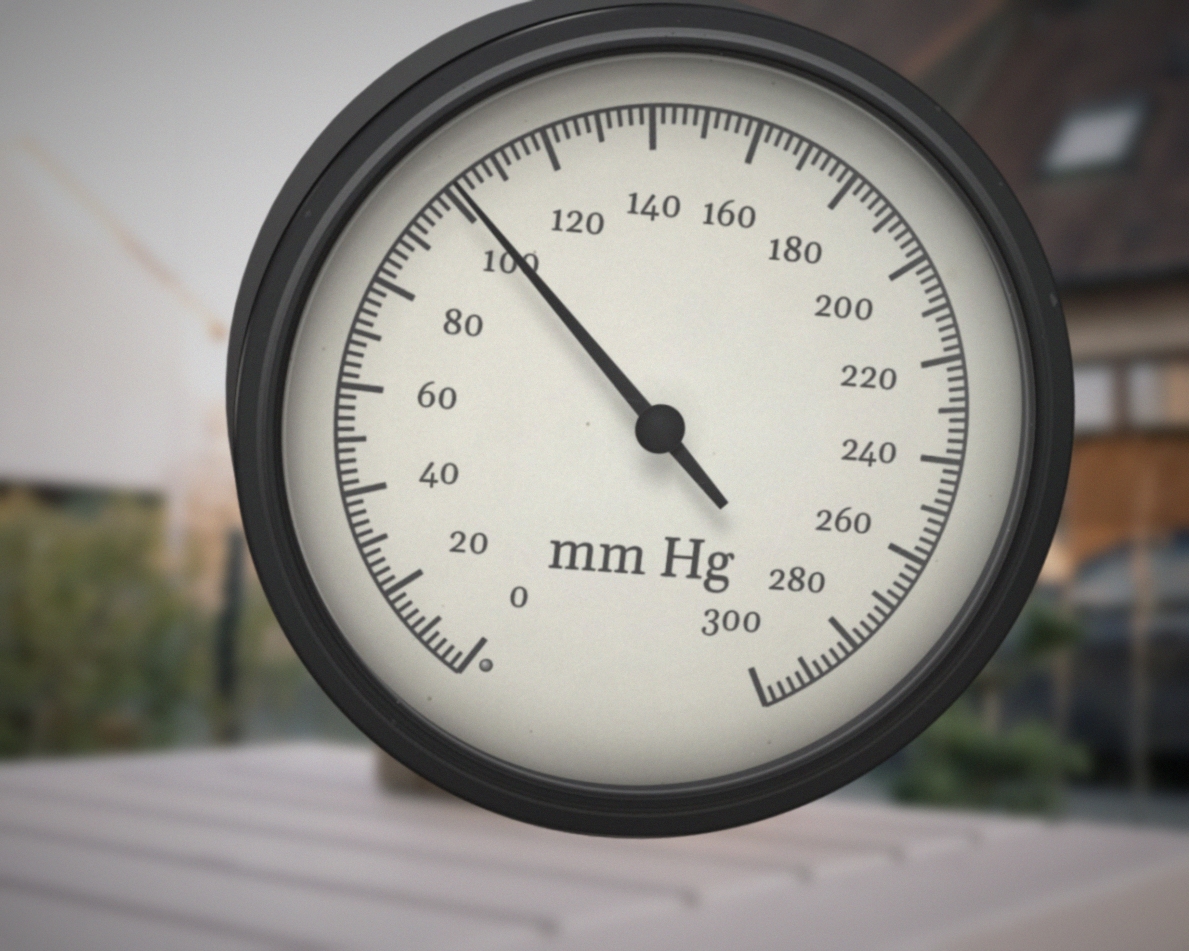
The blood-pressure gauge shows {"value": 102, "unit": "mmHg"}
